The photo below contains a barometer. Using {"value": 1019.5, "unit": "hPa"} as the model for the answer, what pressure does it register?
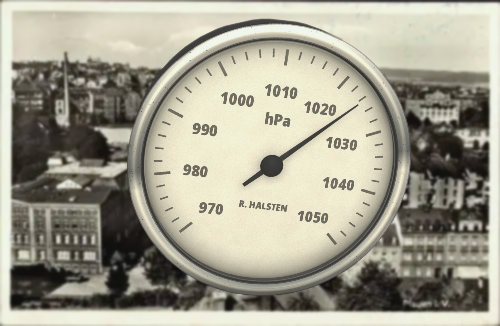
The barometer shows {"value": 1024, "unit": "hPa"}
